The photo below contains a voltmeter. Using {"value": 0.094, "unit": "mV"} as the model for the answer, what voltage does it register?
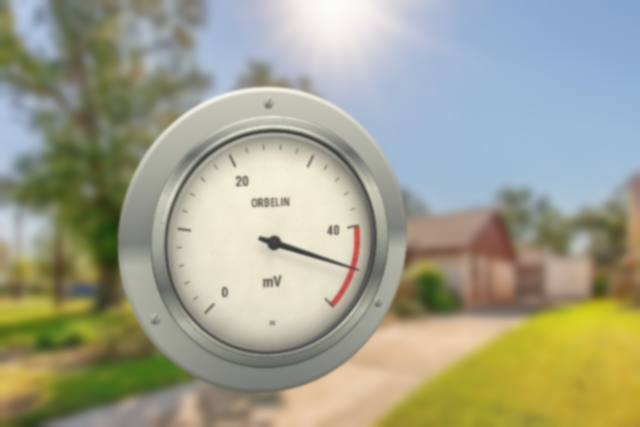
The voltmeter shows {"value": 45, "unit": "mV"}
